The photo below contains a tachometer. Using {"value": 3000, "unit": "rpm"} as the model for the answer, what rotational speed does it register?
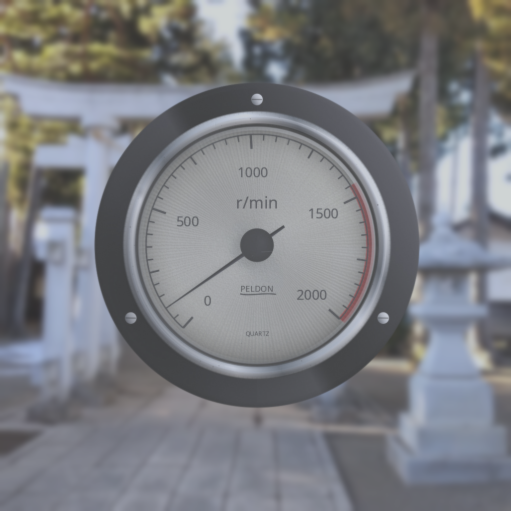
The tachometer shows {"value": 100, "unit": "rpm"}
